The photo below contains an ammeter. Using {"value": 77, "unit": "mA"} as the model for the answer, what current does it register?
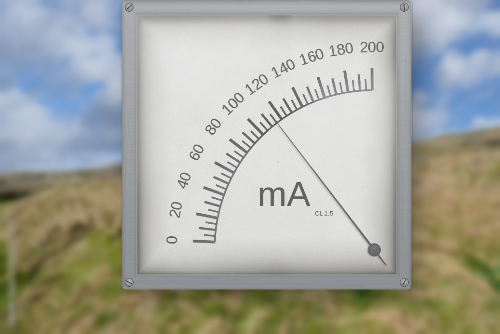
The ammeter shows {"value": 115, "unit": "mA"}
